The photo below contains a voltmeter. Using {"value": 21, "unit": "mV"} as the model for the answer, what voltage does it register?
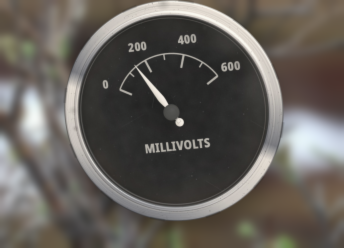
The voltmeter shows {"value": 150, "unit": "mV"}
